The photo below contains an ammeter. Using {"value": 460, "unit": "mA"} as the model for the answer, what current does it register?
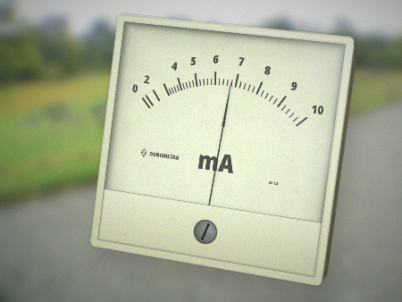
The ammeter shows {"value": 6.8, "unit": "mA"}
